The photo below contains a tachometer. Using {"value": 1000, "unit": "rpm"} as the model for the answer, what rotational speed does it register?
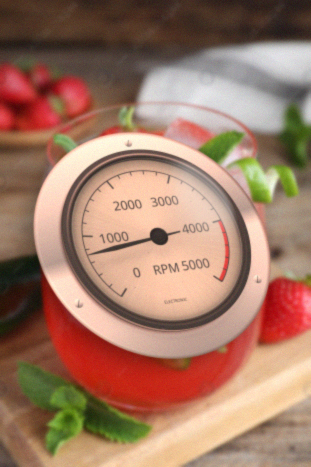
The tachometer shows {"value": 700, "unit": "rpm"}
